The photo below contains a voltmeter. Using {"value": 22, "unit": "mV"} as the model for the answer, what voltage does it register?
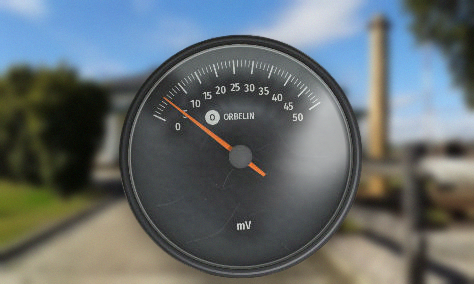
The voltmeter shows {"value": 5, "unit": "mV"}
